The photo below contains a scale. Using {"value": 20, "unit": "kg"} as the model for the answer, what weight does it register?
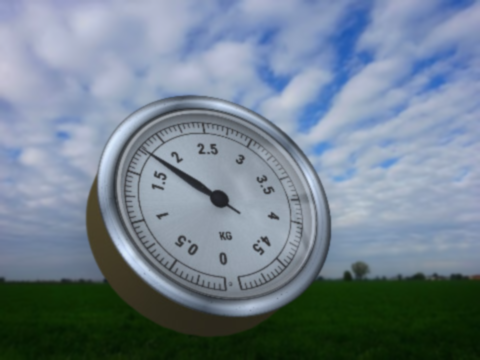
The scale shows {"value": 1.75, "unit": "kg"}
